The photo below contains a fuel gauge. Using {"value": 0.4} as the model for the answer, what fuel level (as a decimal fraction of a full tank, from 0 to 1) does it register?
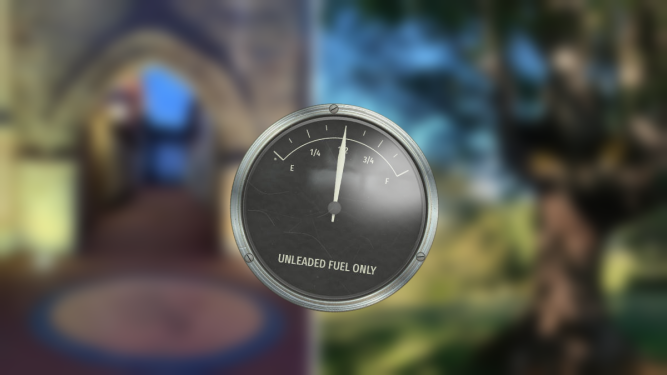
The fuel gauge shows {"value": 0.5}
